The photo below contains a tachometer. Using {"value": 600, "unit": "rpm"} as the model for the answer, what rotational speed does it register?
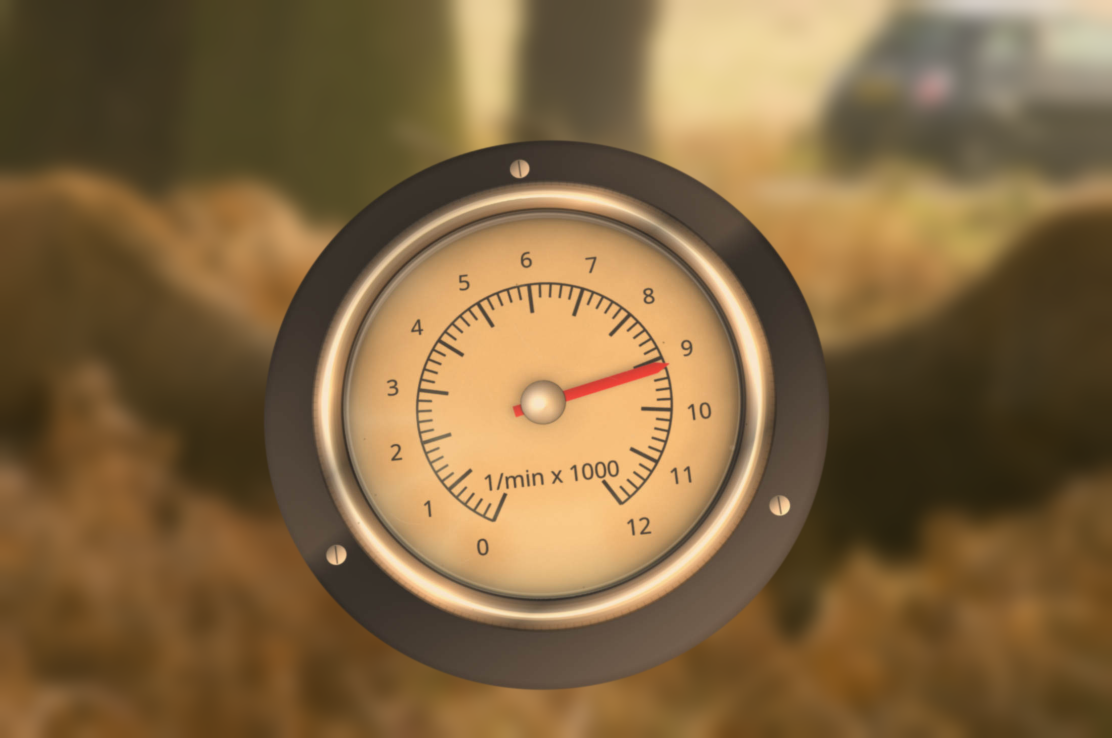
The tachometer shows {"value": 9200, "unit": "rpm"}
